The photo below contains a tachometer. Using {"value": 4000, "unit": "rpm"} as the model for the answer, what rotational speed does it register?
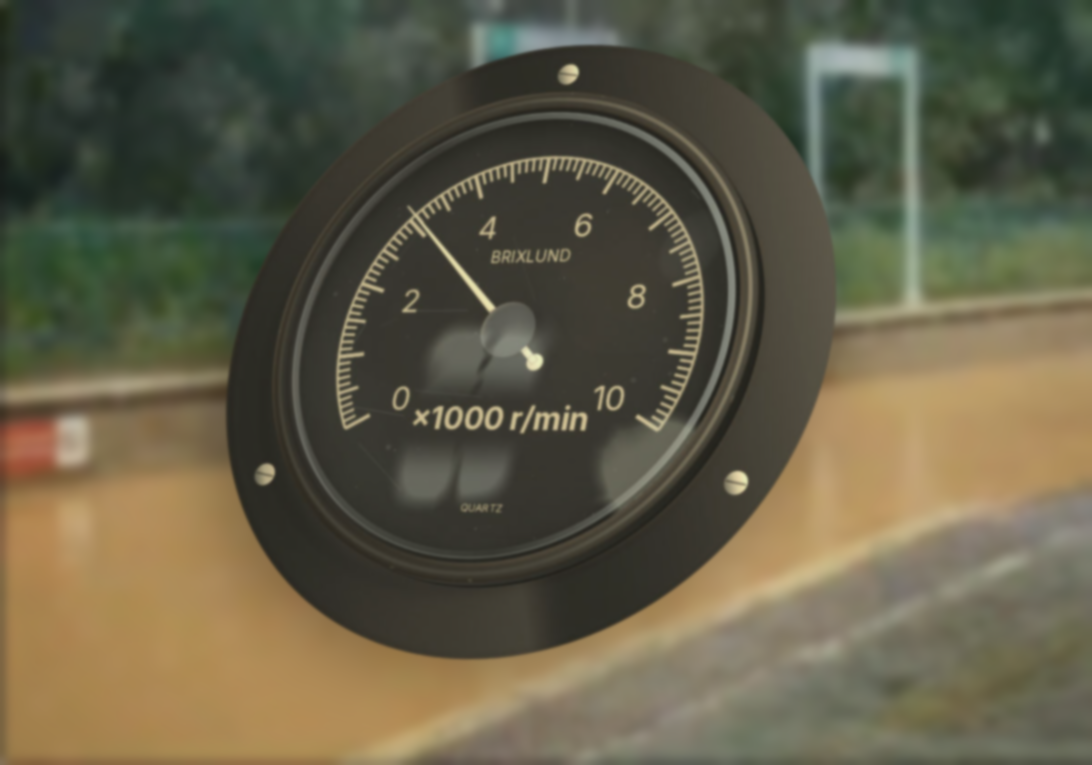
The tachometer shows {"value": 3100, "unit": "rpm"}
